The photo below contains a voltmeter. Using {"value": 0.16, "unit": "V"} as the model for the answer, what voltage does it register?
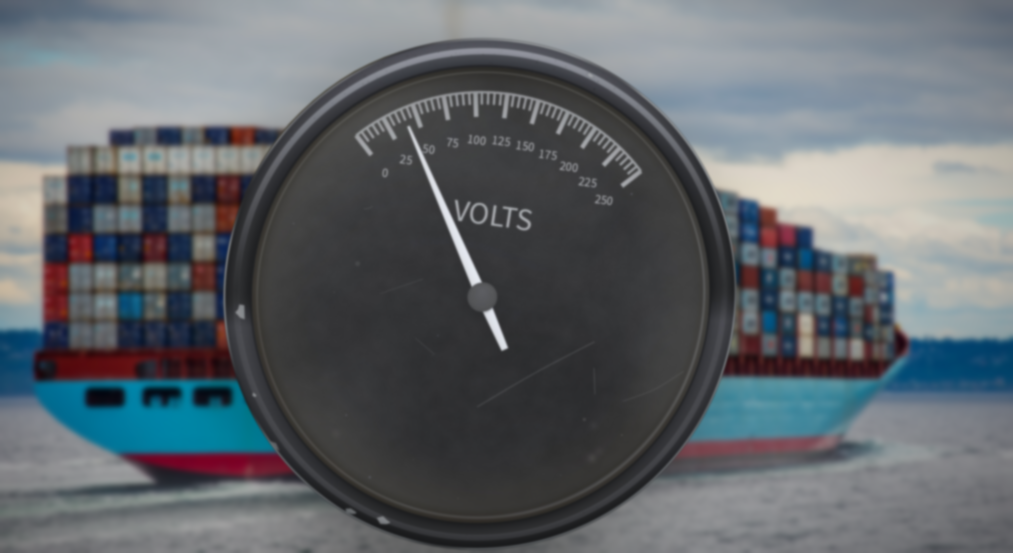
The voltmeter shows {"value": 40, "unit": "V"}
